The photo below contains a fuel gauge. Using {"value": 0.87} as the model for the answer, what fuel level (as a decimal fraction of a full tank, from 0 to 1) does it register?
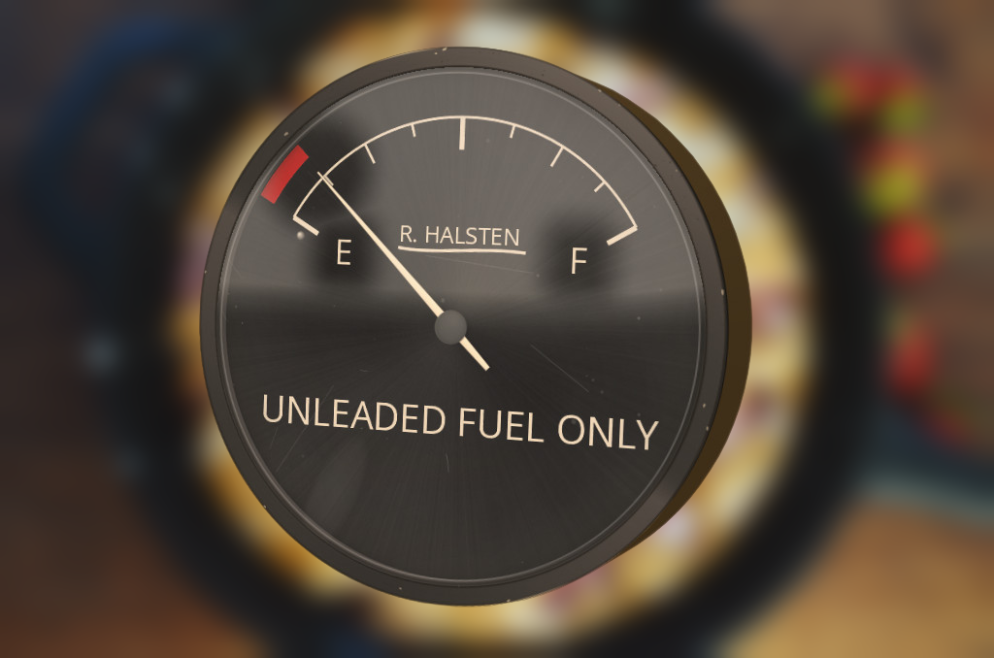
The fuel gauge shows {"value": 0.125}
